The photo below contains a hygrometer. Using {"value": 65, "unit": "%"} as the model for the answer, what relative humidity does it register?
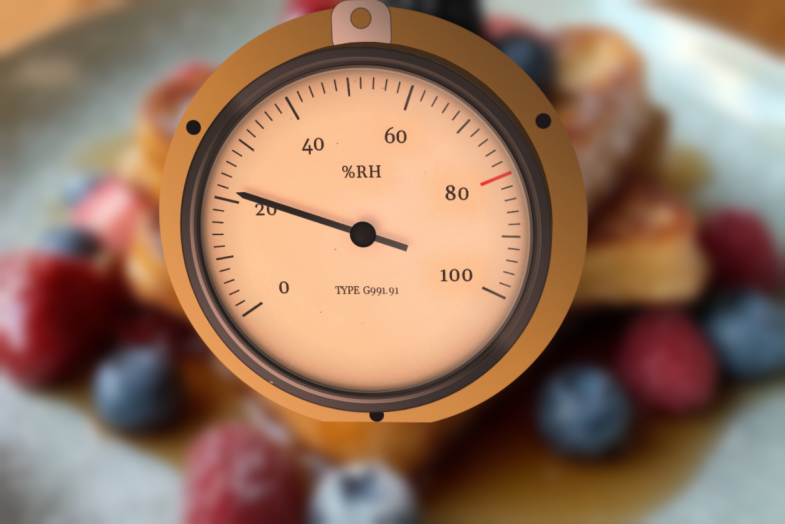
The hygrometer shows {"value": 22, "unit": "%"}
